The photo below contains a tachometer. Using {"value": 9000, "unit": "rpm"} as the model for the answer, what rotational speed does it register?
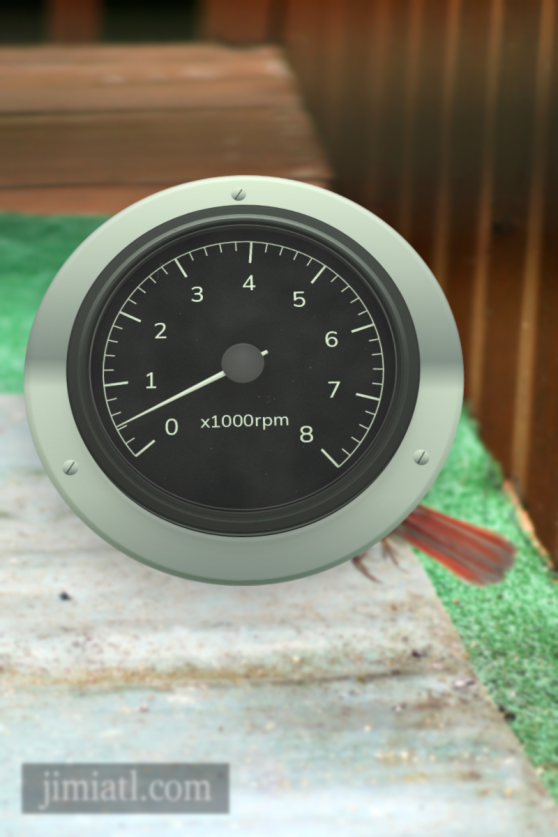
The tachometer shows {"value": 400, "unit": "rpm"}
